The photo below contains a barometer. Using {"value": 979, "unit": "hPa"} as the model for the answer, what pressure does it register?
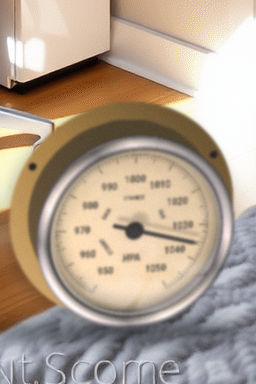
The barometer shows {"value": 1035, "unit": "hPa"}
